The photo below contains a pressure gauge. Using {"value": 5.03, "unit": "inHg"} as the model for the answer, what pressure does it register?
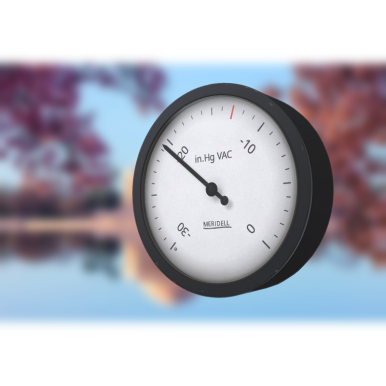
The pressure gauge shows {"value": -20.5, "unit": "inHg"}
